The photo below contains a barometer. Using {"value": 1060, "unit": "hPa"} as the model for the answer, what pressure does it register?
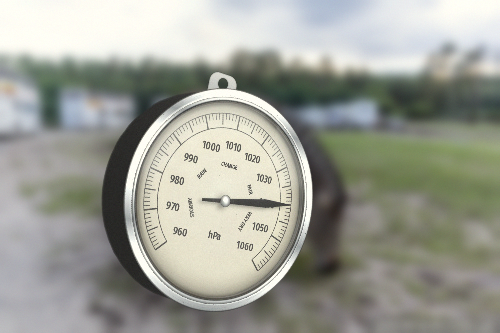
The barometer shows {"value": 1040, "unit": "hPa"}
